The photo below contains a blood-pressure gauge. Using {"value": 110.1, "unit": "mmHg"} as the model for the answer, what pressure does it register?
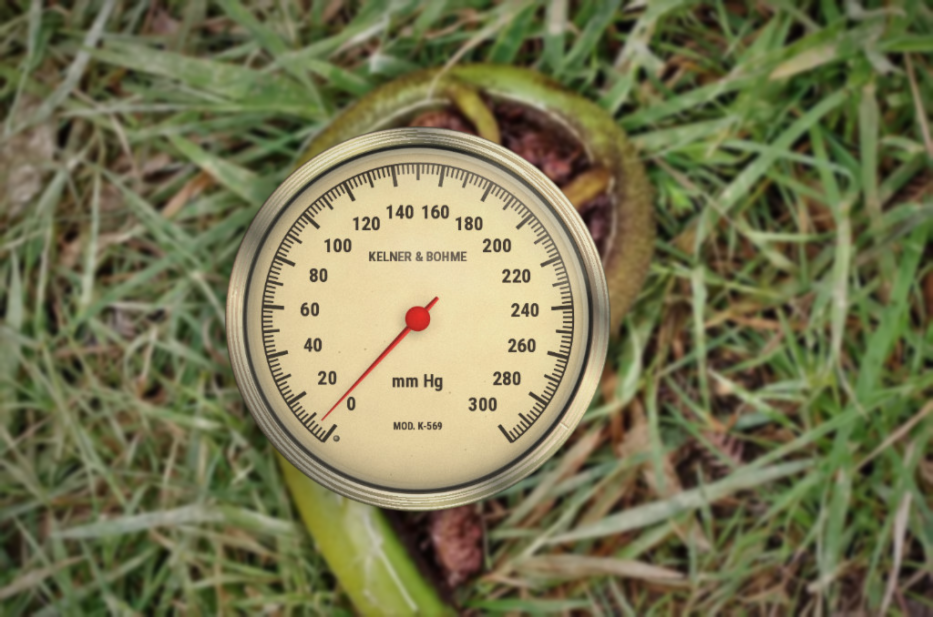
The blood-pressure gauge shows {"value": 6, "unit": "mmHg"}
